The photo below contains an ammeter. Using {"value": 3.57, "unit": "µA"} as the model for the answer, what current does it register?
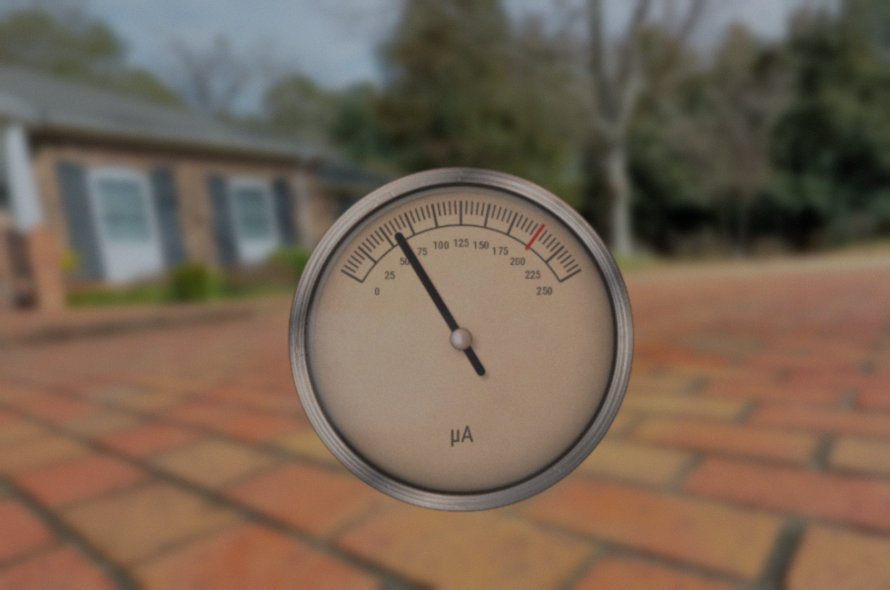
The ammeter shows {"value": 60, "unit": "µA"}
